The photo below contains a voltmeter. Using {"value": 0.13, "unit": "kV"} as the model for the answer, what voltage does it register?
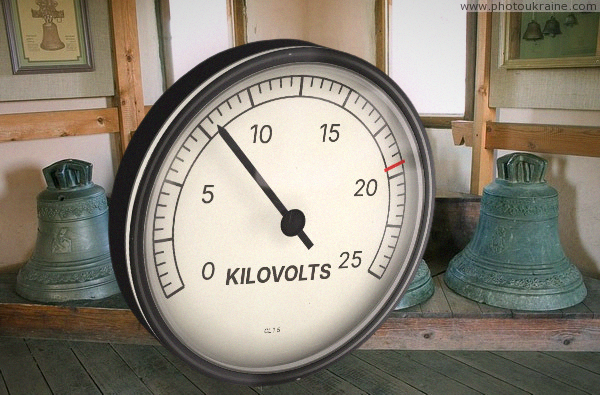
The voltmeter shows {"value": 8, "unit": "kV"}
